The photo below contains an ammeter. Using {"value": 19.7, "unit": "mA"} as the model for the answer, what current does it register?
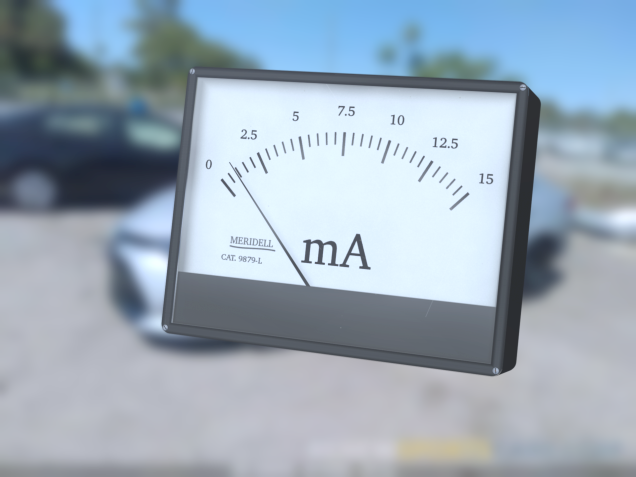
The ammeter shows {"value": 1, "unit": "mA"}
